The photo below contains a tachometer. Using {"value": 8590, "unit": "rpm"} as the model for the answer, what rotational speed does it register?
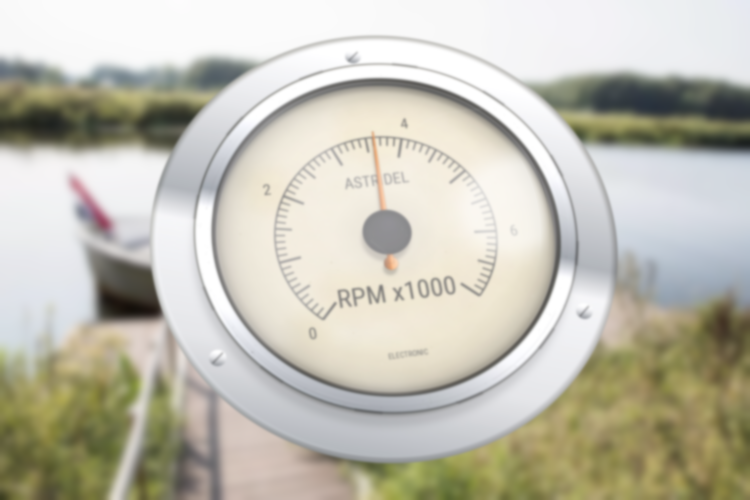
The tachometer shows {"value": 3600, "unit": "rpm"}
